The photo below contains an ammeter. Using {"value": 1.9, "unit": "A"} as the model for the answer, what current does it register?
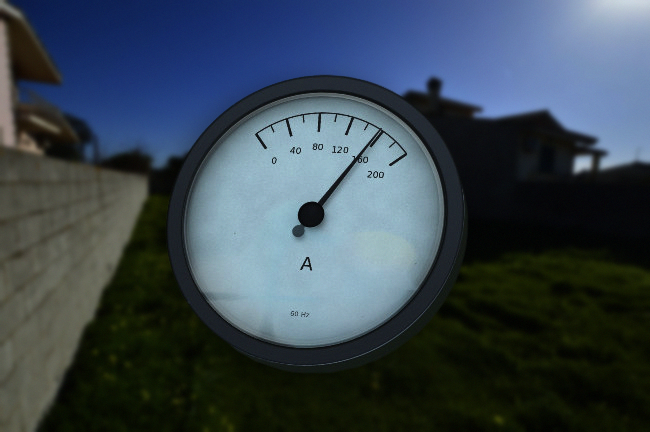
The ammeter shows {"value": 160, "unit": "A"}
